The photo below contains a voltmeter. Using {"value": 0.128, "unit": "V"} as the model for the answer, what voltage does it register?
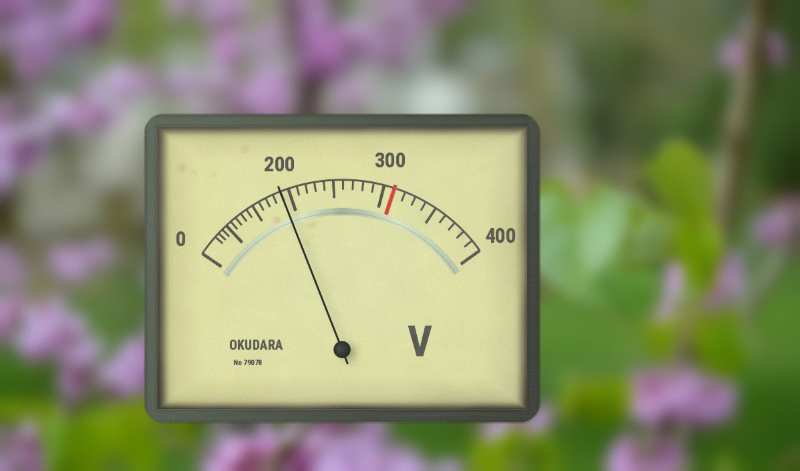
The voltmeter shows {"value": 190, "unit": "V"}
